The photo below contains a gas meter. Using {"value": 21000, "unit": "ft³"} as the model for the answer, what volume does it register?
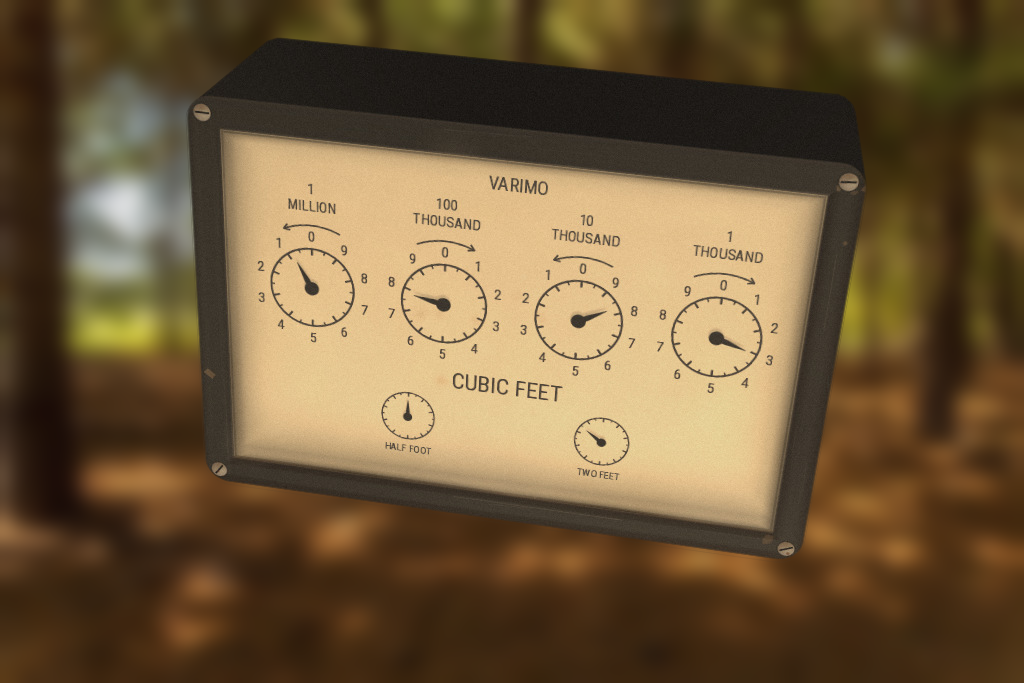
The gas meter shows {"value": 78300, "unit": "ft³"}
